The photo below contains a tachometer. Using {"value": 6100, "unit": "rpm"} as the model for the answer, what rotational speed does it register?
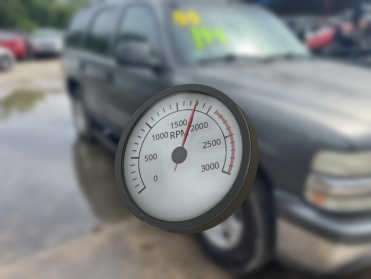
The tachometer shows {"value": 1800, "unit": "rpm"}
